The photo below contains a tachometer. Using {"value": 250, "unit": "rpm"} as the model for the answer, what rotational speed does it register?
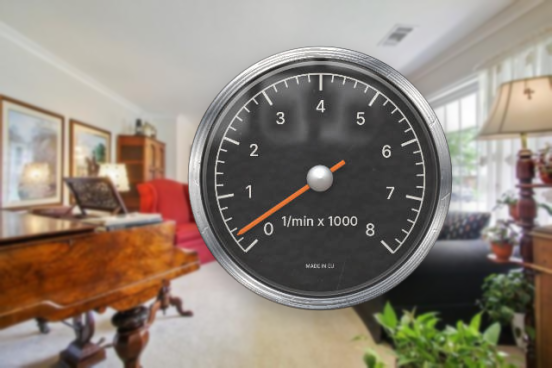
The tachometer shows {"value": 300, "unit": "rpm"}
